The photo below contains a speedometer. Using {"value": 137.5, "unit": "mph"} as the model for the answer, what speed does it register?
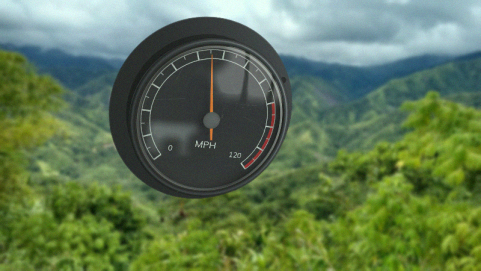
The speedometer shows {"value": 55, "unit": "mph"}
